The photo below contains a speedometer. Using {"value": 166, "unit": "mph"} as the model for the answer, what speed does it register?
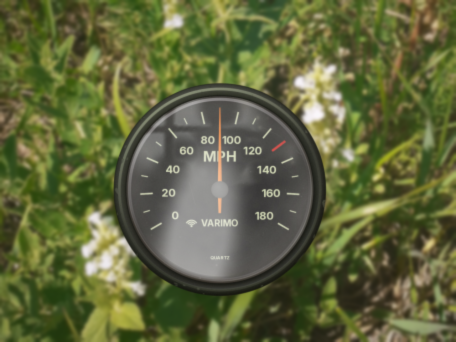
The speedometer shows {"value": 90, "unit": "mph"}
